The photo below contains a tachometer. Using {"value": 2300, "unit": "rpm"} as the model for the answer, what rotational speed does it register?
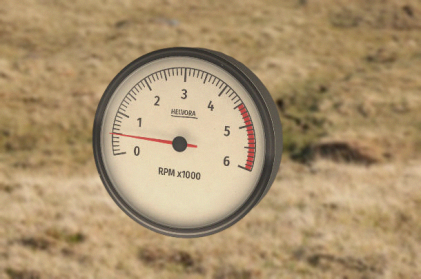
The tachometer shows {"value": 500, "unit": "rpm"}
